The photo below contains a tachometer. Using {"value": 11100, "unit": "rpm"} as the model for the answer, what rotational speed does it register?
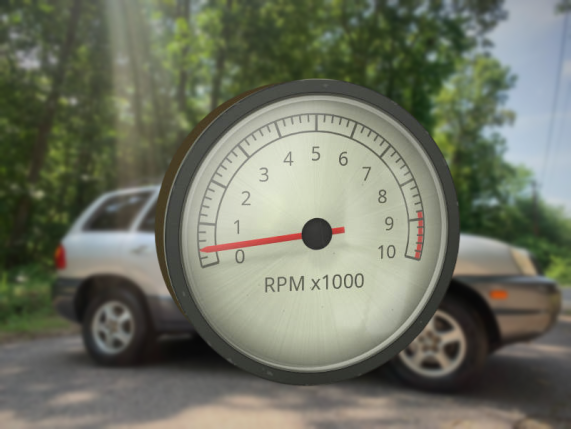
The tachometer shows {"value": 400, "unit": "rpm"}
